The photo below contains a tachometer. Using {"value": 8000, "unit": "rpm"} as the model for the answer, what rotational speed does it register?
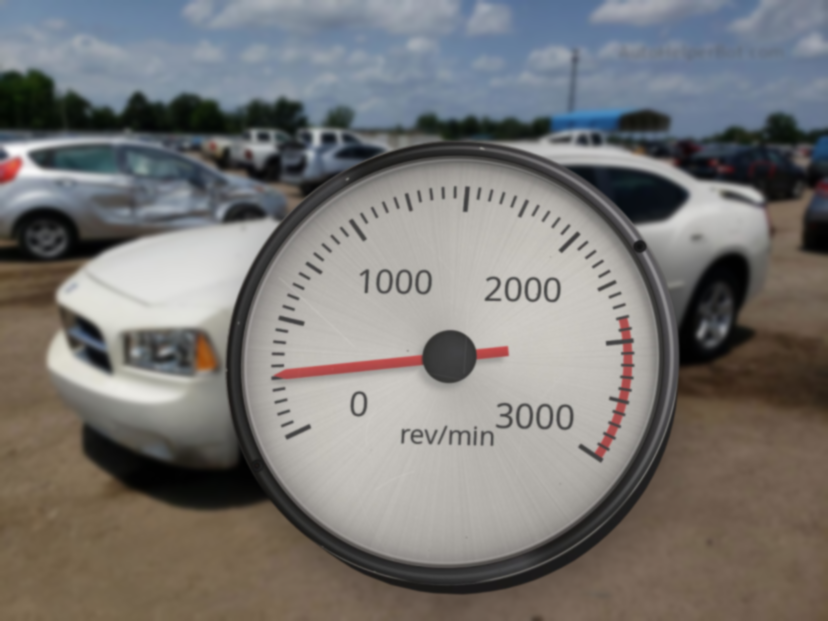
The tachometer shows {"value": 250, "unit": "rpm"}
